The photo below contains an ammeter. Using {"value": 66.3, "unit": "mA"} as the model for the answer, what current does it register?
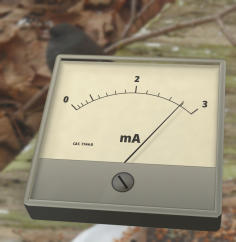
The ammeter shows {"value": 2.8, "unit": "mA"}
